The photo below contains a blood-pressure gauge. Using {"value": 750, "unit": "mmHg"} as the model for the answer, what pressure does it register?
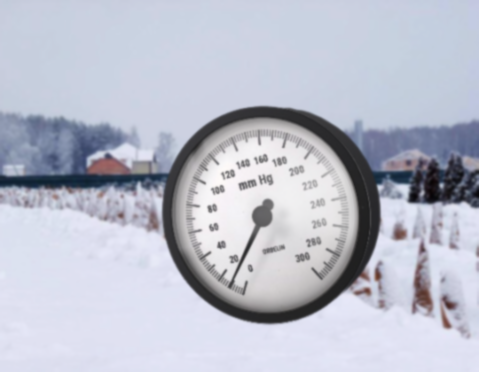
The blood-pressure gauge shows {"value": 10, "unit": "mmHg"}
